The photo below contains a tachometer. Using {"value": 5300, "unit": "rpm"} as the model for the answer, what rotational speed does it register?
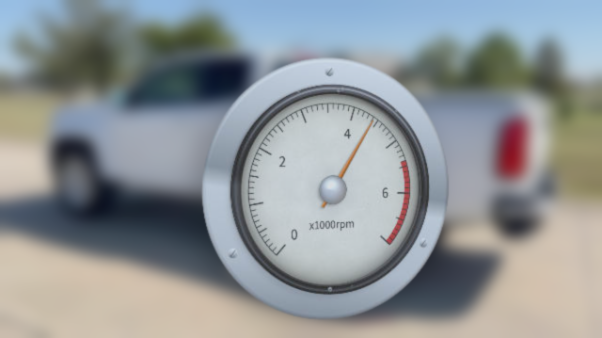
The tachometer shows {"value": 4400, "unit": "rpm"}
